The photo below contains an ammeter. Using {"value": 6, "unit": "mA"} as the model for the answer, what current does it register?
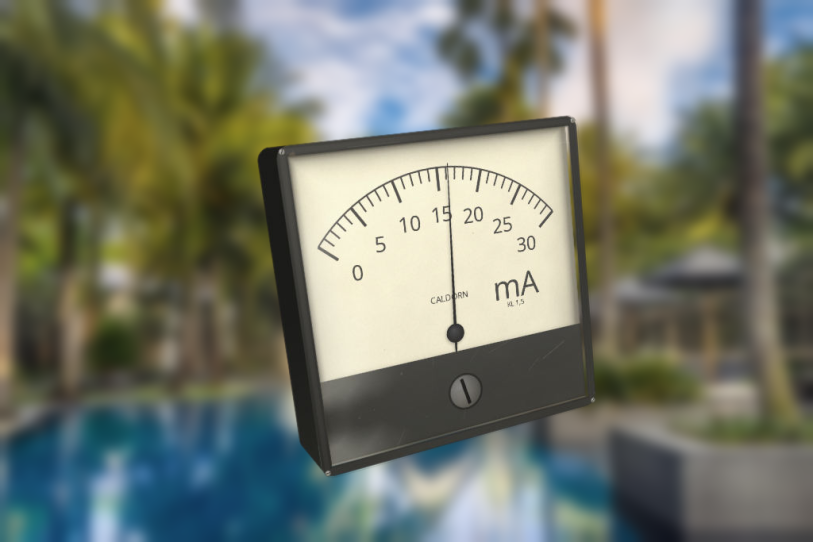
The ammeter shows {"value": 16, "unit": "mA"}
